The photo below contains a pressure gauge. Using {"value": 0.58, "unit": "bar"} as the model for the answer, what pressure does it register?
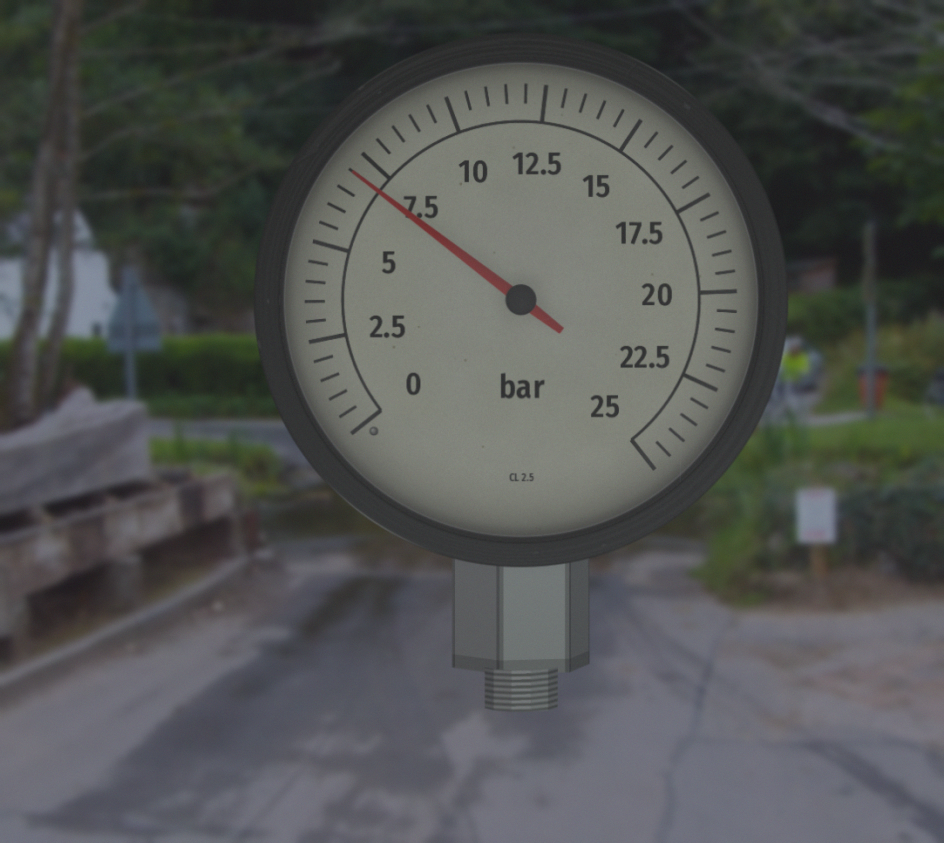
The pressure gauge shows {"value": 7, "unit": "bar"}
